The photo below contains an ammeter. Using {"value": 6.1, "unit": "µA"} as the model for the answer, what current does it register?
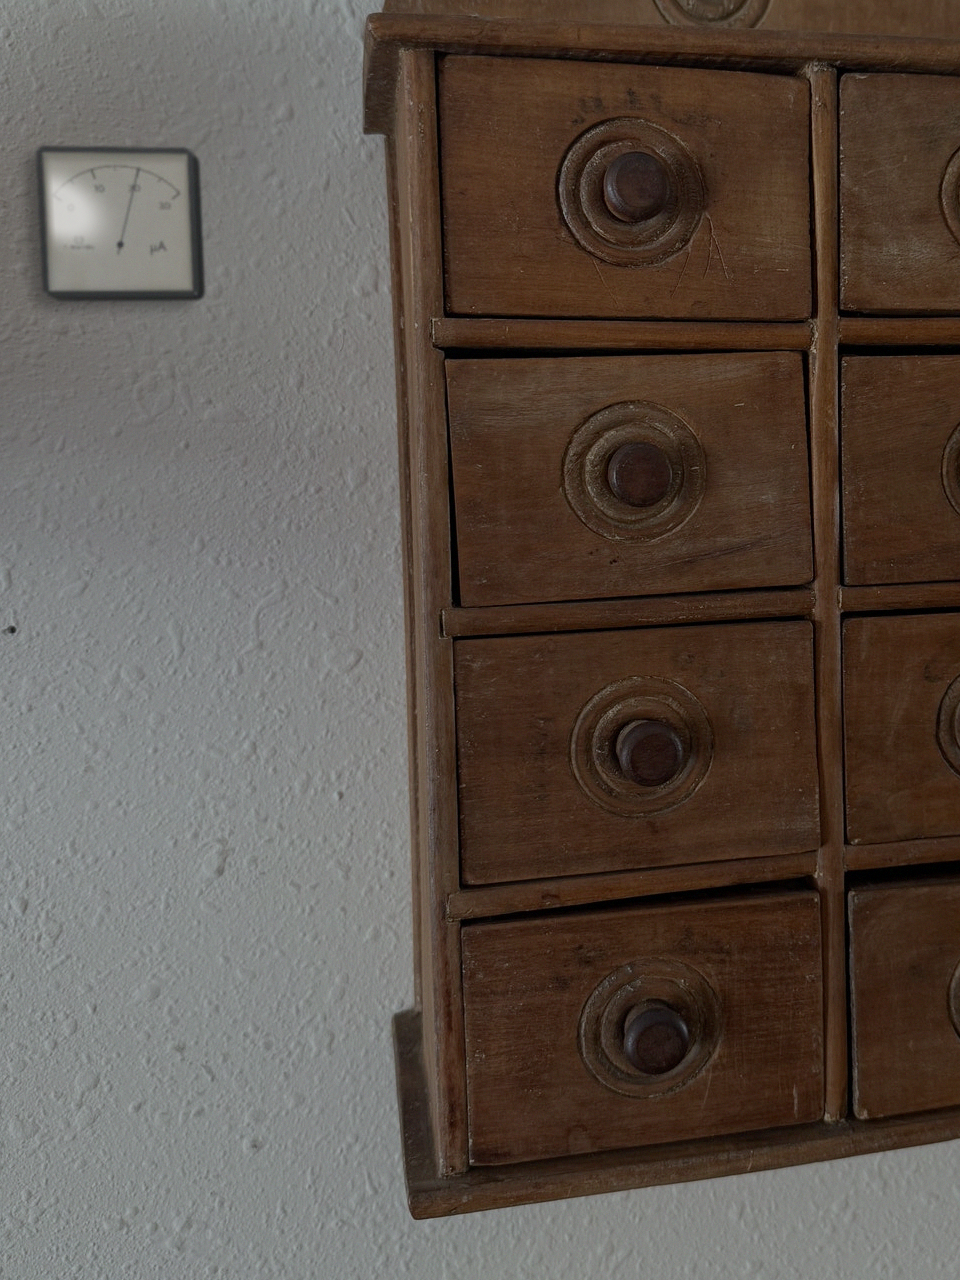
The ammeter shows {"value": 20, "unit": "µA"}
